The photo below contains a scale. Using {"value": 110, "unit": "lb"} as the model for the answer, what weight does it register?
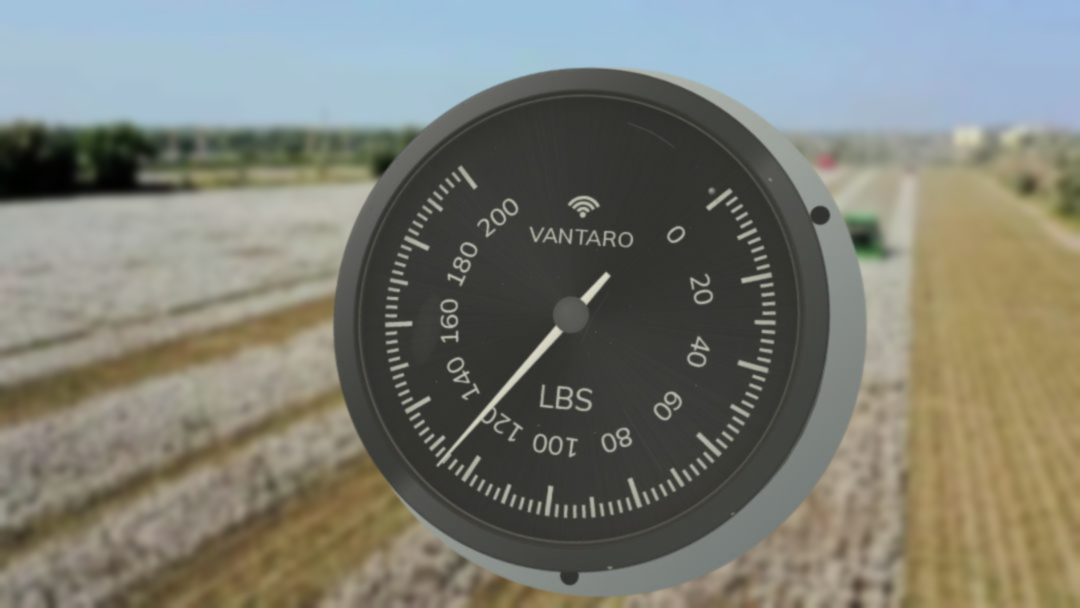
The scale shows {"value": 126, "unit": "lb"}
